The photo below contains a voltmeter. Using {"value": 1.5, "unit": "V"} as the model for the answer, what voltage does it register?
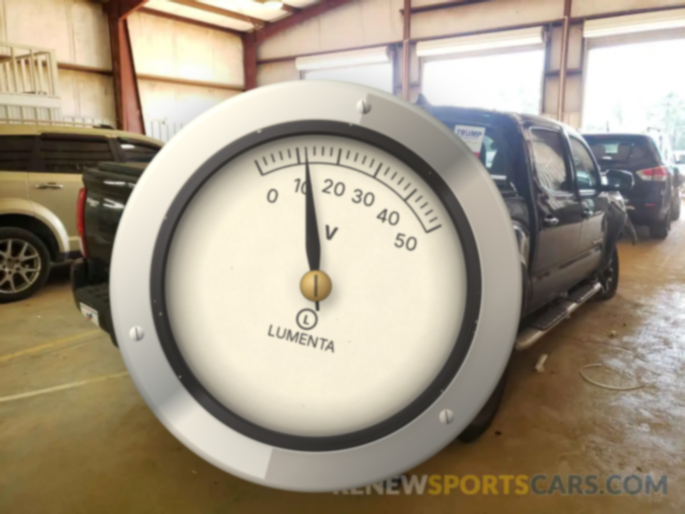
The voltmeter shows {"value": 12, "unit": "V"}
